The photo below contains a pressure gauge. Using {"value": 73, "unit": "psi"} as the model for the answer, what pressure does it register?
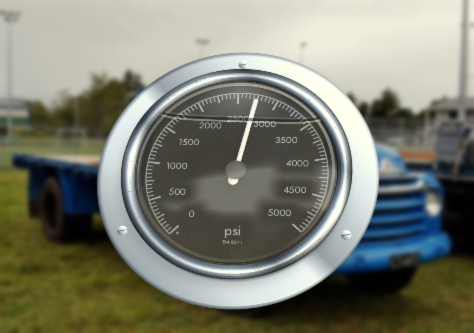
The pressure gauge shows {"value": 2750, "unit": "psi"}
